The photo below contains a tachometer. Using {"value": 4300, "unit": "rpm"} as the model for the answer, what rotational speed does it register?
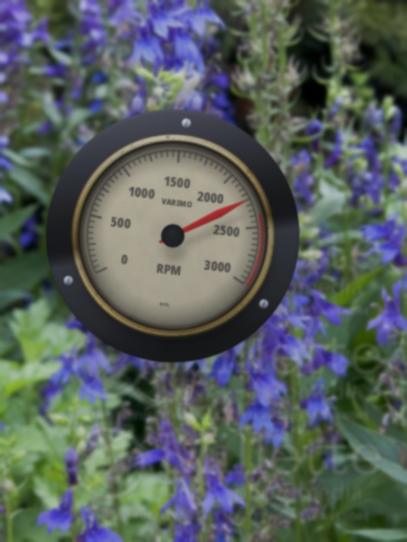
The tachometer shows {"value": 2250, "unit": "rpm"}
